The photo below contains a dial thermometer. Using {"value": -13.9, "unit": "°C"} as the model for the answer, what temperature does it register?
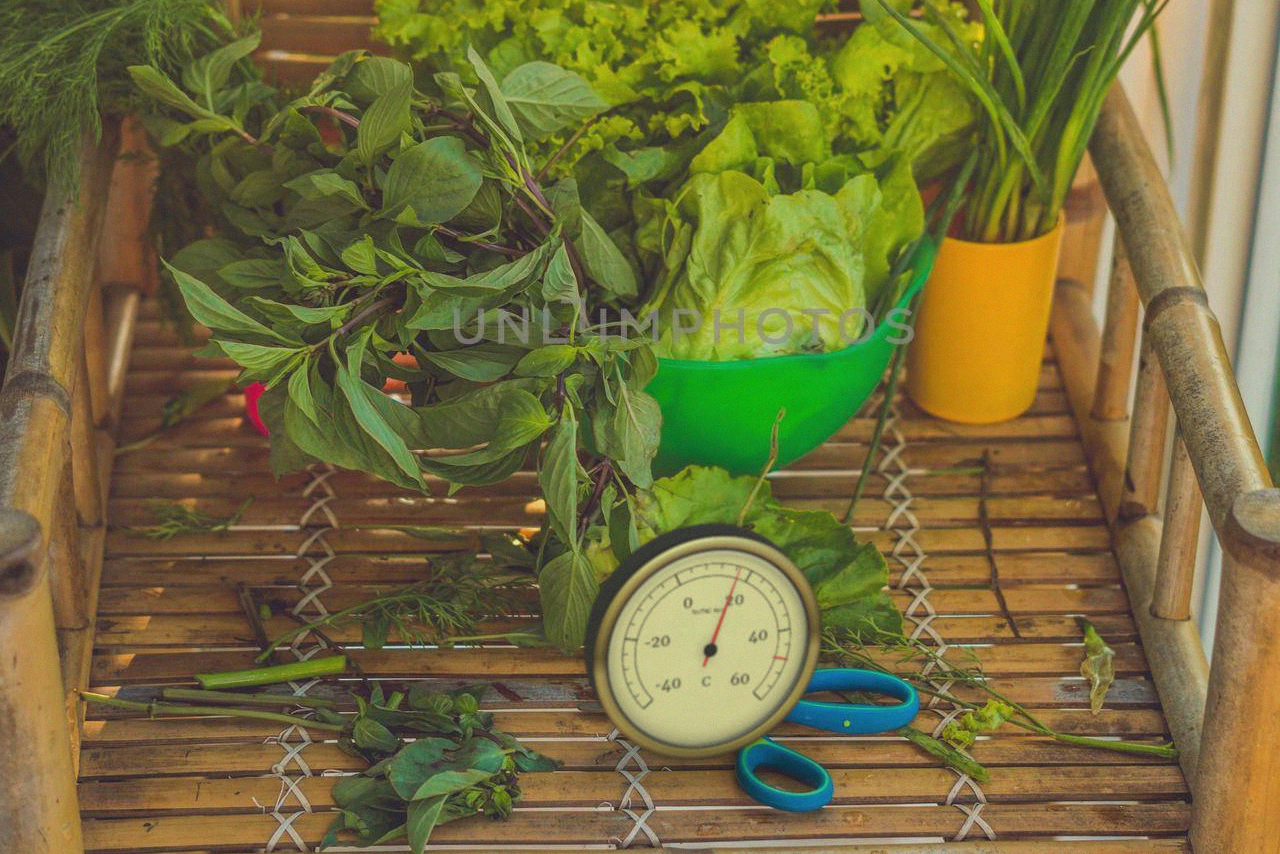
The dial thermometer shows {"value": 16, "unit": "°C"}
